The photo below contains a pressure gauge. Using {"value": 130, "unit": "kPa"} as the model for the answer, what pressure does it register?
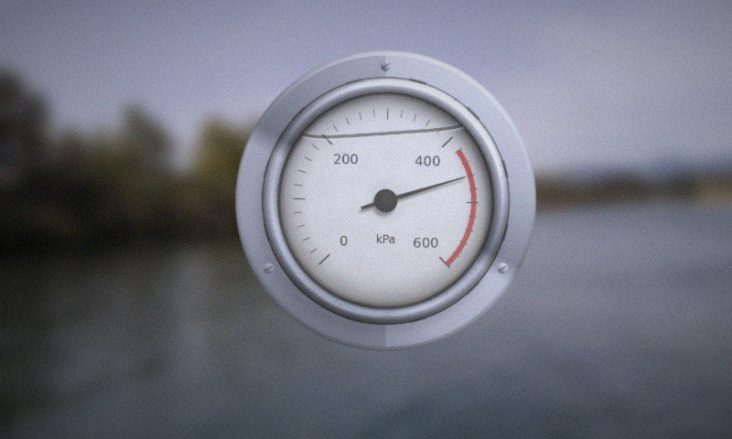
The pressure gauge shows {"value": 460, "unit": "kPa"}
